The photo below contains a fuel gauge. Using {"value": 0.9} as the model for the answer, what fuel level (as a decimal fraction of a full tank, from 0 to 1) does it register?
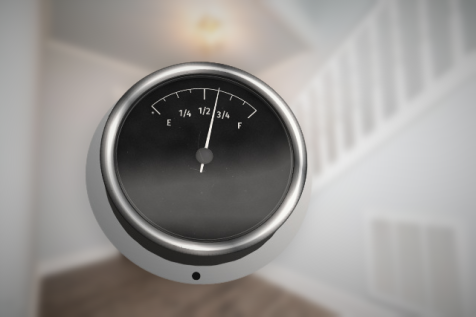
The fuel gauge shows {"value": 0.625}
